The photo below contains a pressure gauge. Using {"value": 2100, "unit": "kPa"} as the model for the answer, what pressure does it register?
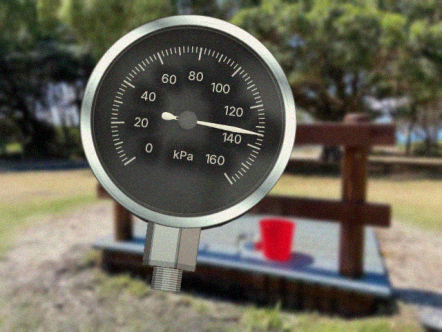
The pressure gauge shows {"value": 134, "unit": "kPa"}
